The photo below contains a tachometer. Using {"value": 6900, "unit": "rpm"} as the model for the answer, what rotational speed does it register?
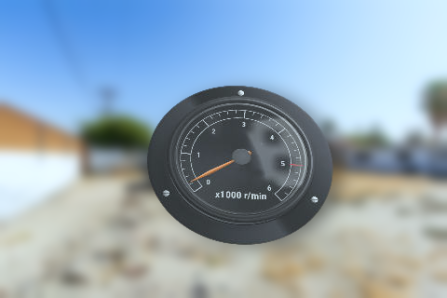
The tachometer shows {"value": 200, "unit": "rpm"}
